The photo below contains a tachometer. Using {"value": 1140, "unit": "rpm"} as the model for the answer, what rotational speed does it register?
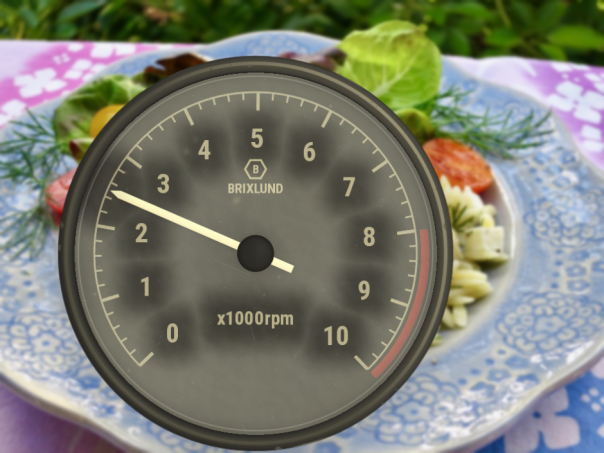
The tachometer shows {"value": 2500, "unit": "rpm"}
